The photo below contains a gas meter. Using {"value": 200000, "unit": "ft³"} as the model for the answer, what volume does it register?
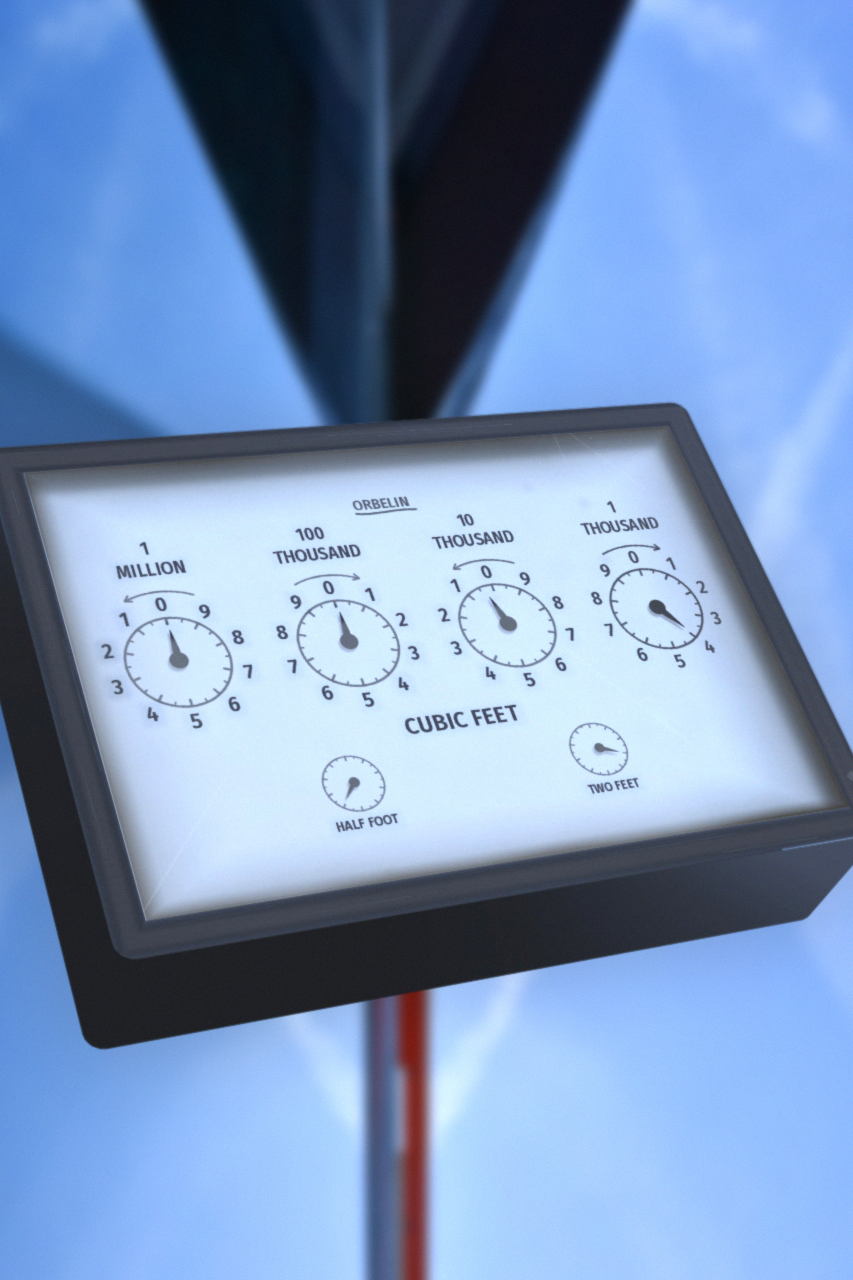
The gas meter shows {"value": 400, "unit": "ft³"}
